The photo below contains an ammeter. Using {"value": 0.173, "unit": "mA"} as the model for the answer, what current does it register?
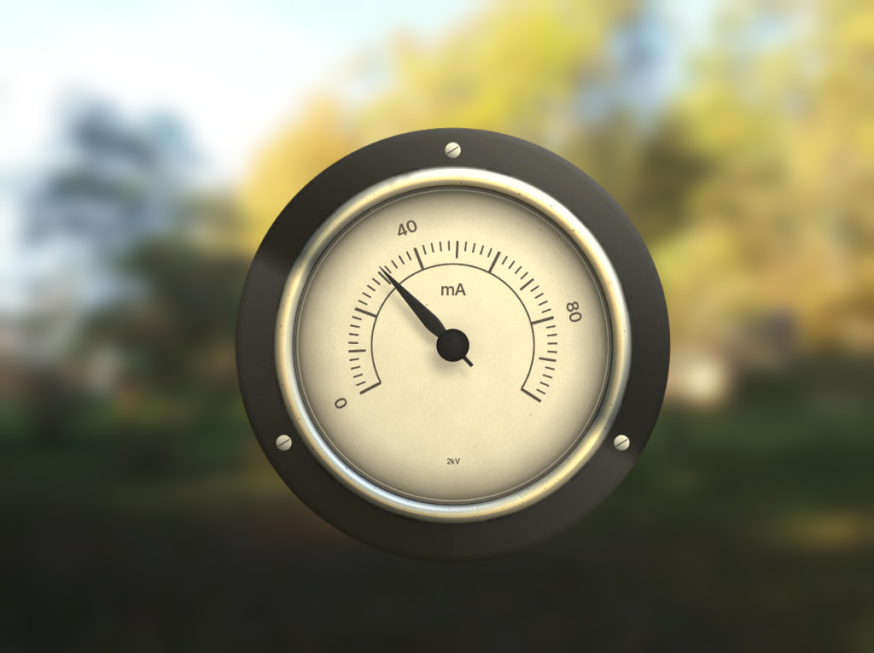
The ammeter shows {"value": 31, "unit": "mA"}
